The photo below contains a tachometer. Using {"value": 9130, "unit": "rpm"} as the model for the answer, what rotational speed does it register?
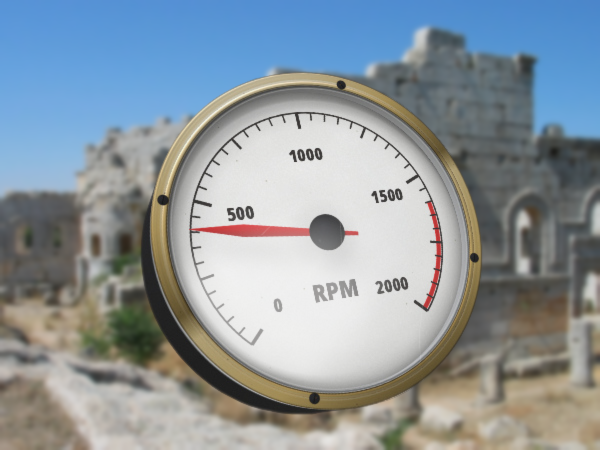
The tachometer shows {"value": 400, "unit": "rpm"}
